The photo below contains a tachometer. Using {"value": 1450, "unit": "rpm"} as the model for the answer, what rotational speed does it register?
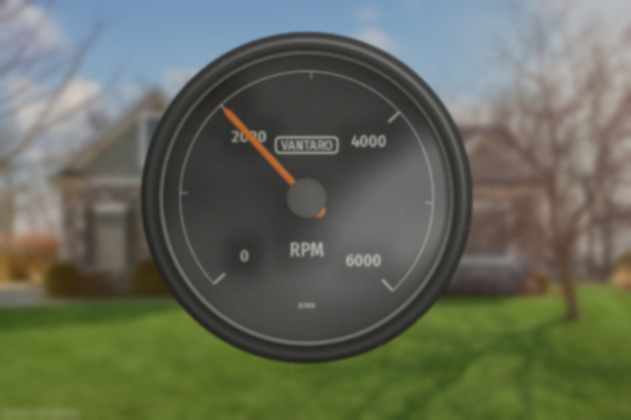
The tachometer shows {"value": 2000, "unit": "rpm"}
